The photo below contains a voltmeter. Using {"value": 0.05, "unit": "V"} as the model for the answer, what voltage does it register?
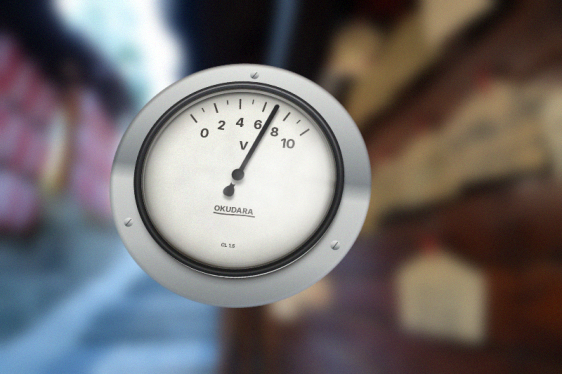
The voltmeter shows {"value": 7, "unit": "V"}
